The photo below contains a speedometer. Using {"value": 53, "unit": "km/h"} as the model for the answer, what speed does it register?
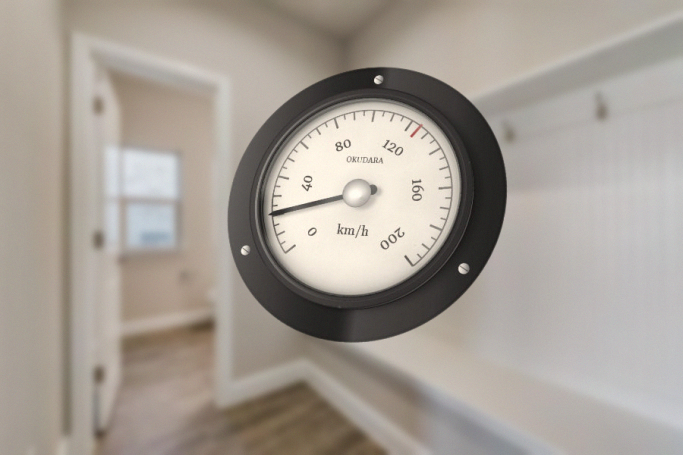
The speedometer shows {"value": 20, "unit": "km/h"}
